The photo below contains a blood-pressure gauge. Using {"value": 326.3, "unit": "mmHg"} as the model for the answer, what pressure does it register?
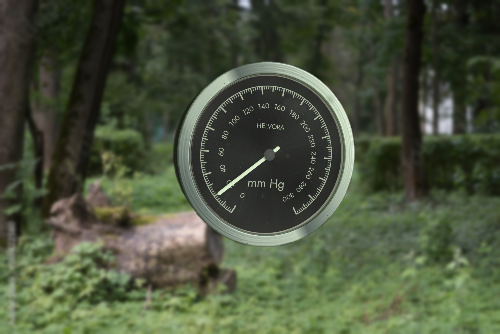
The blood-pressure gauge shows {"value": 20, "unit": "mmHg"}
